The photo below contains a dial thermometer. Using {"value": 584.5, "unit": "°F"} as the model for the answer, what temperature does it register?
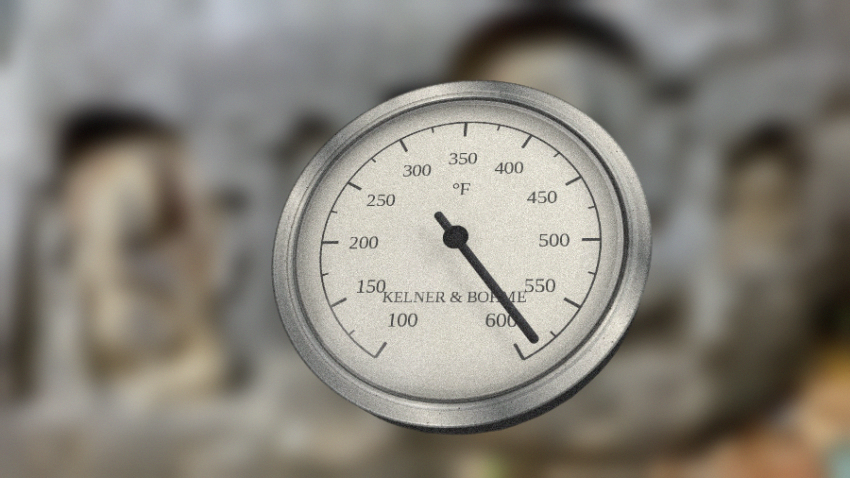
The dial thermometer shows {"value": 587.5, "unit": "°F"}
